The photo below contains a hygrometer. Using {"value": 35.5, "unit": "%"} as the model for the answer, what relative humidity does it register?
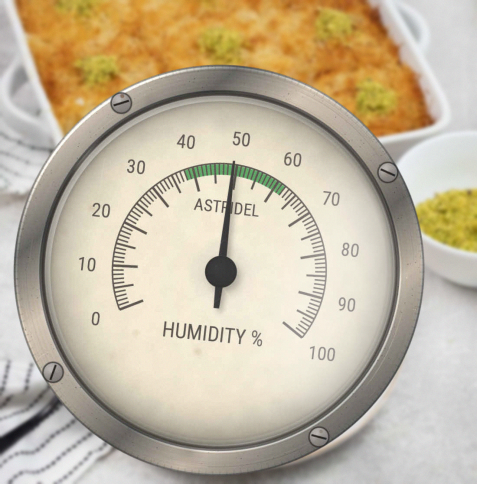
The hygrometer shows {"value": 49, "unit": "%"}
